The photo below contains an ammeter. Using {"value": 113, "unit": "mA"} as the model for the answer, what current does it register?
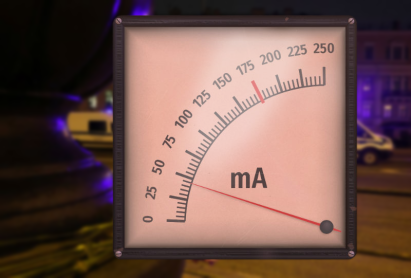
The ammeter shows {"value": 45, "unit": "mA"}
